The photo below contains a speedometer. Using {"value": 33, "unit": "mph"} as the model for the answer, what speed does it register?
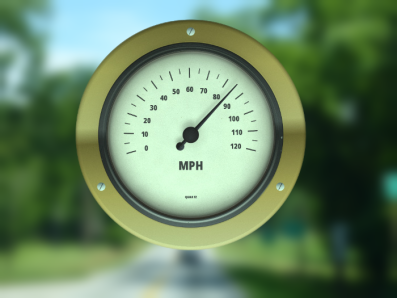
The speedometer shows {"value": 85, "unit": "mph"}
